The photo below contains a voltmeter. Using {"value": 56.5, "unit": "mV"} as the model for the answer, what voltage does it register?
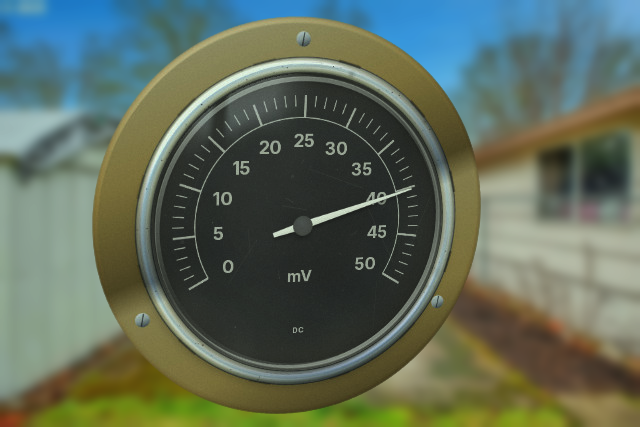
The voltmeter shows {"value": 40, "unit": "mV"}
